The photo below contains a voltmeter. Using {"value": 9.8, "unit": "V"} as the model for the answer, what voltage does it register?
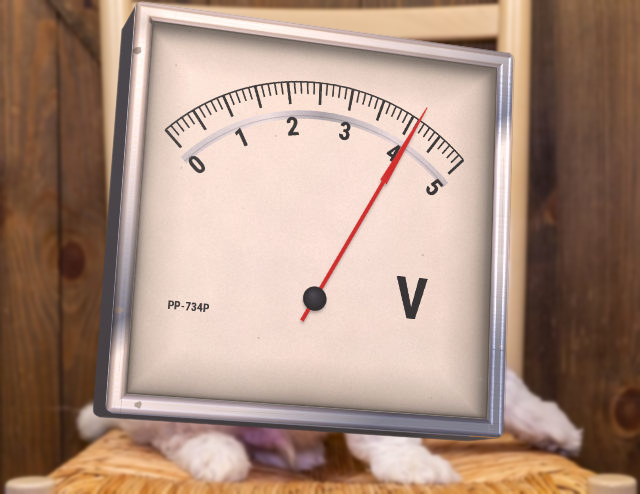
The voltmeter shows {"value": 4.1, "unit": "V"}
